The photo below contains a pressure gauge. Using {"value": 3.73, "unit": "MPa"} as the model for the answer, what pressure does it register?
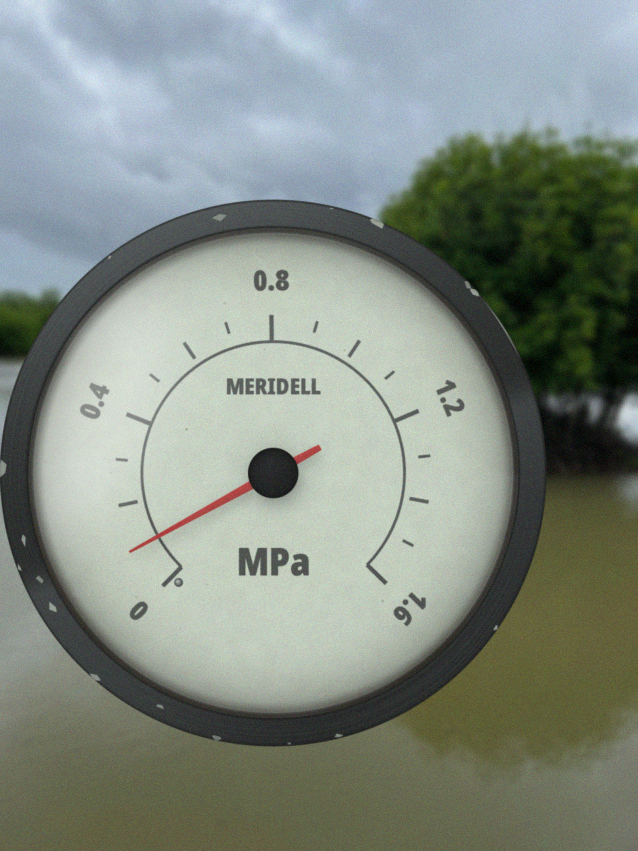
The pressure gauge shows {"value": 0.1, "unit": "MPa"}
